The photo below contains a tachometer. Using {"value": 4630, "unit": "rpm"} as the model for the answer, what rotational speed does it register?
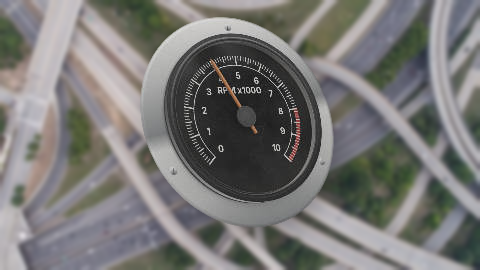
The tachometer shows {"value": 4000, "unit": "rpm"}
